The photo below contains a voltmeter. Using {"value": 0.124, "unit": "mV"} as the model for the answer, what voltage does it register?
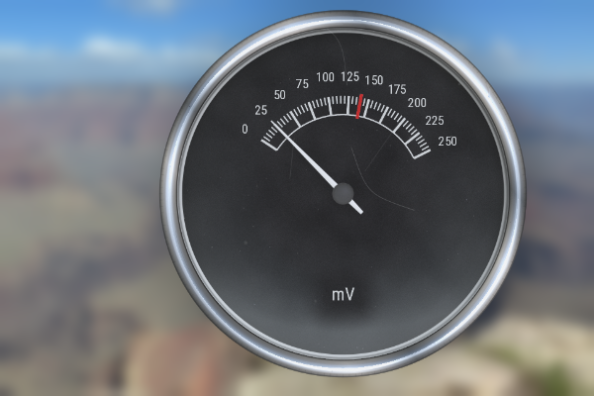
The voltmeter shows {"value": 25, "unit": "mV"}
